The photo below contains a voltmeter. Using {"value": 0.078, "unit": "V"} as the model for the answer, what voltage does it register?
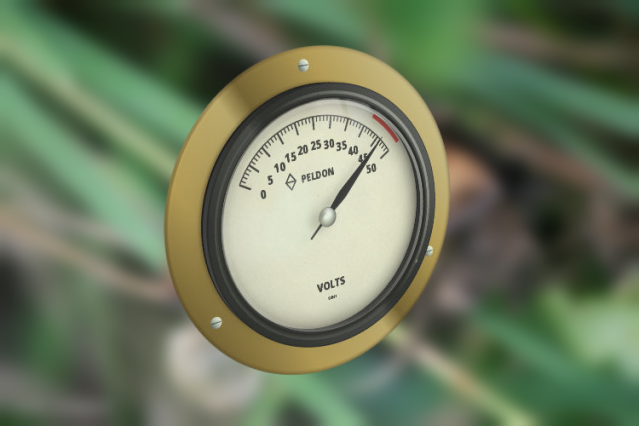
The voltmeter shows {"value": 45, "unit": "V"}
